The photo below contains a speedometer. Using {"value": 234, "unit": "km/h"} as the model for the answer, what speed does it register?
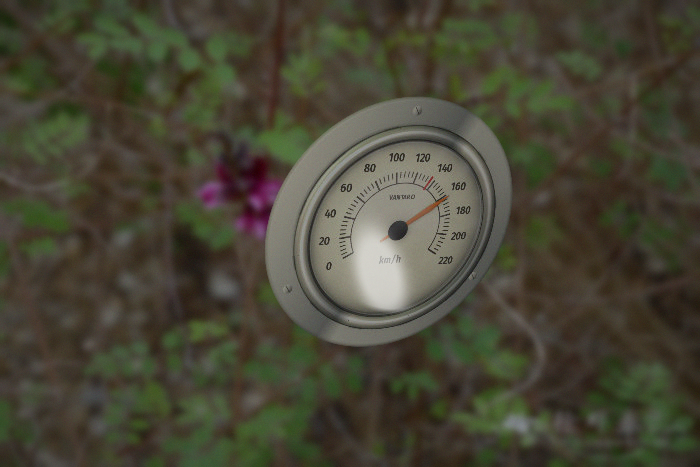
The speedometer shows {"value": 160, "unit": "km/h"}
